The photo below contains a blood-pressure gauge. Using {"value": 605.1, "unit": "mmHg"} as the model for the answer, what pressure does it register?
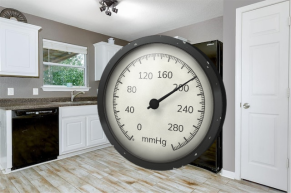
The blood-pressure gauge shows {"value": 200, "unit": "mmHg"}
